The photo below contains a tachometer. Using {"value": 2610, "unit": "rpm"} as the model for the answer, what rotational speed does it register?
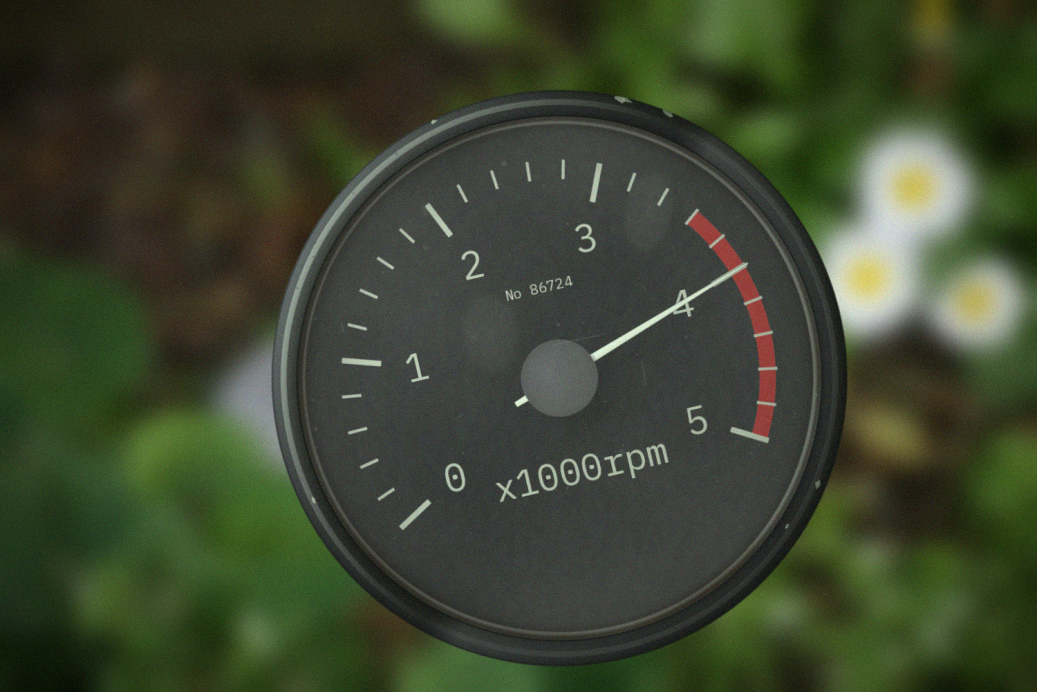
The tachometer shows {"value": 4000, "unit": "rpm"}
